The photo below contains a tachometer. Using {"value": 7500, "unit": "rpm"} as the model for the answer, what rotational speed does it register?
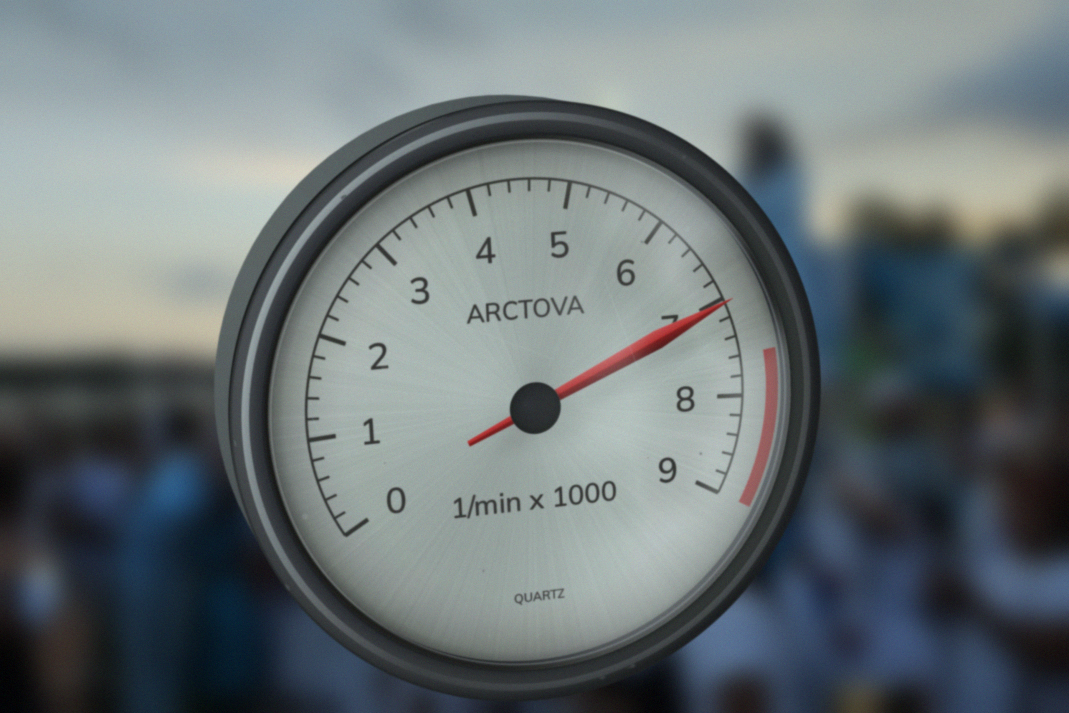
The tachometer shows {"value": 7000, "unit": "rpm"}
